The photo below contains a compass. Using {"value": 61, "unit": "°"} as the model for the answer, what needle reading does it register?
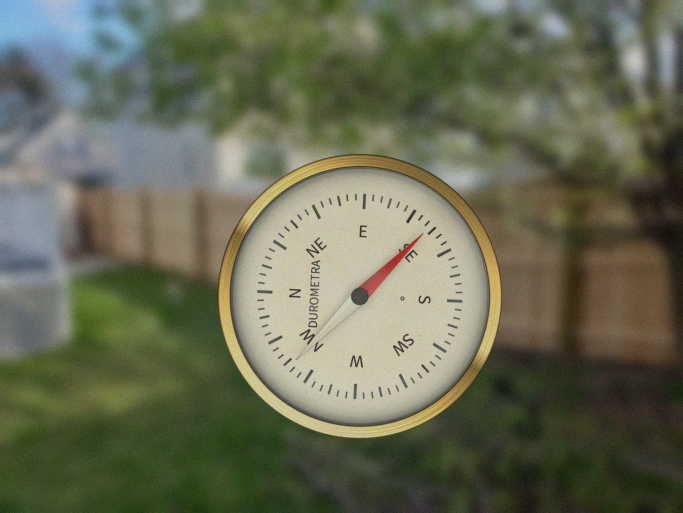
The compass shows {"value": 132.5, "unit": "°"}
